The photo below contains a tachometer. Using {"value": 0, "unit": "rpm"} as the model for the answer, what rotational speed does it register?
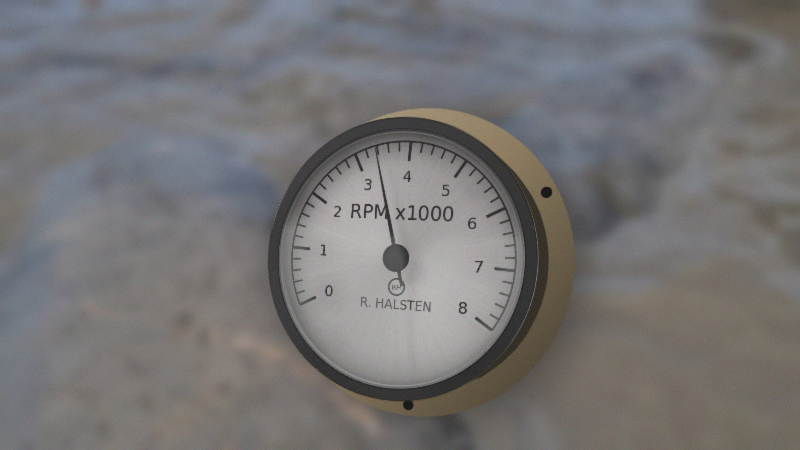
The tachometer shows {"value": 3400, "unit": "rpm"}
